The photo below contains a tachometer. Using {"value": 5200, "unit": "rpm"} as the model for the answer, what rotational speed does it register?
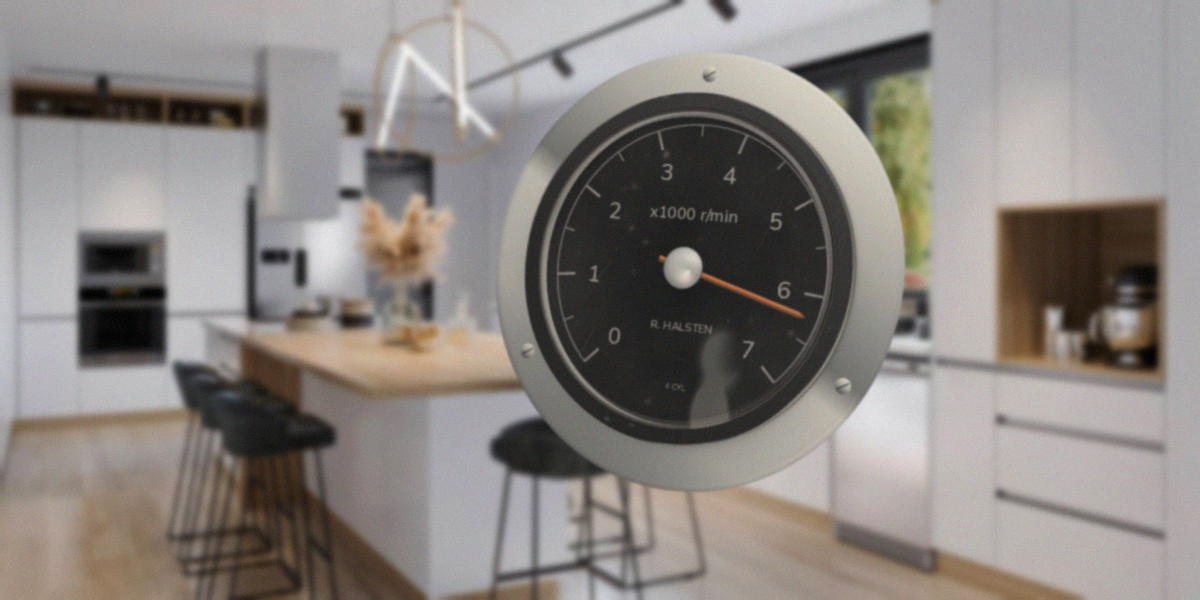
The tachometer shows {"value": 6250, "unit": "rpm"}
